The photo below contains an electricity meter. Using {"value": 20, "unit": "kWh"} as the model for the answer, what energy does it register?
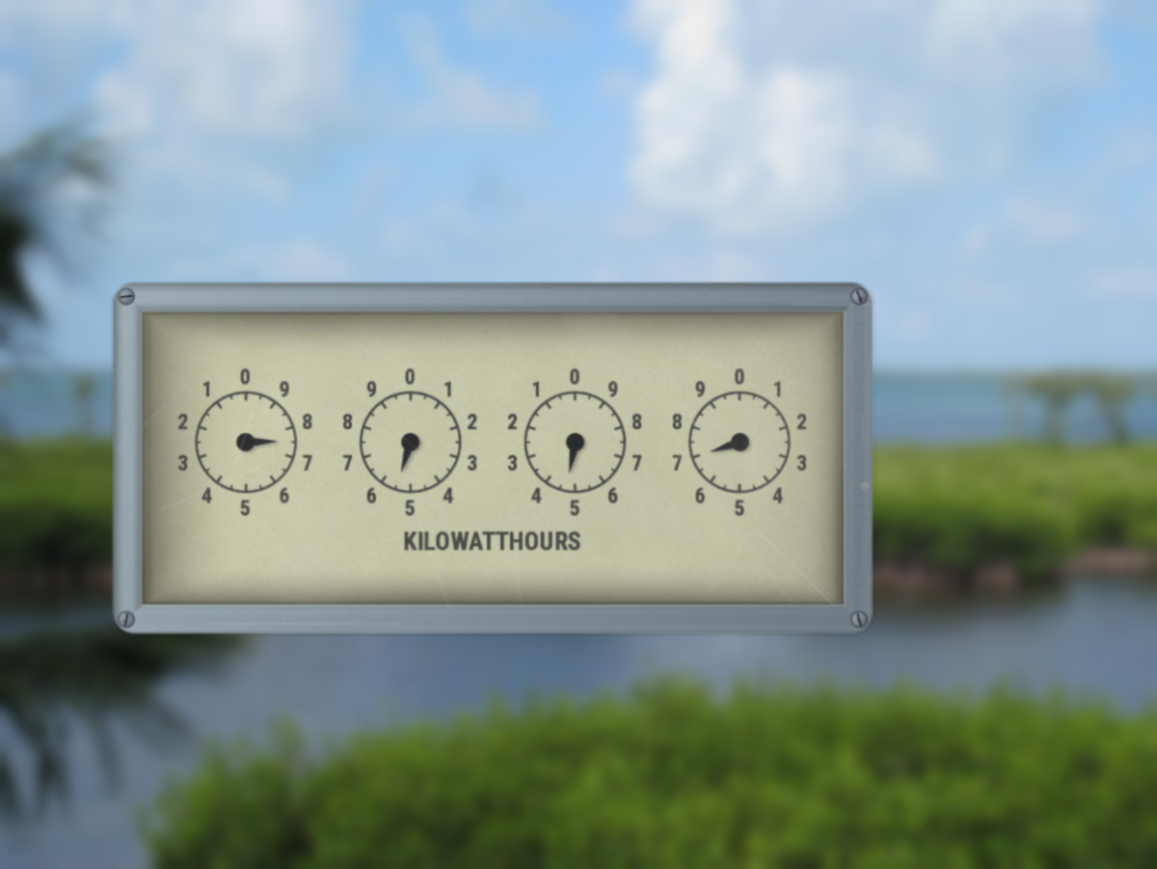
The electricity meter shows {"value": 7547, "unit": "kWh"}
